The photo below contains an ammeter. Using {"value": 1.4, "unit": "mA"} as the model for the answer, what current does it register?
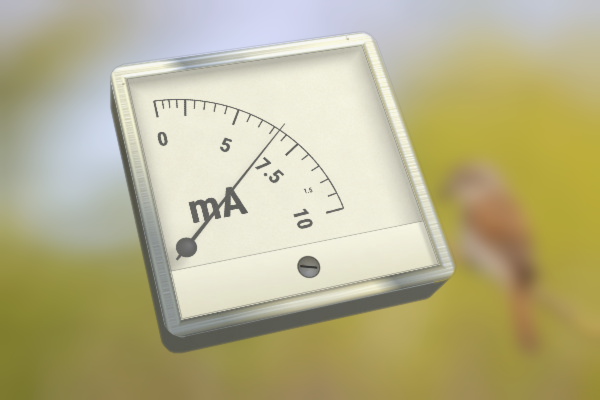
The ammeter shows {"value": 6.75, "unit": "mA"}
